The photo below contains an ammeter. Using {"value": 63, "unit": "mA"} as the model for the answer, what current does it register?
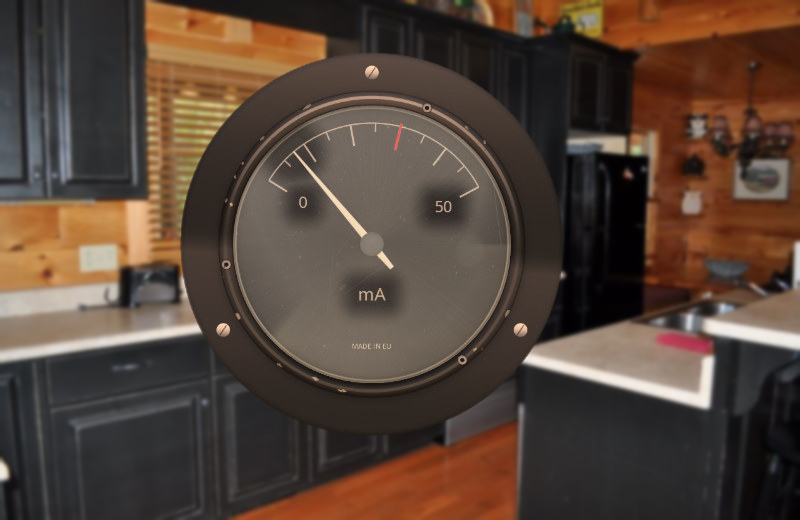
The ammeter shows {"value": 7.5, "unit": "mA"}
